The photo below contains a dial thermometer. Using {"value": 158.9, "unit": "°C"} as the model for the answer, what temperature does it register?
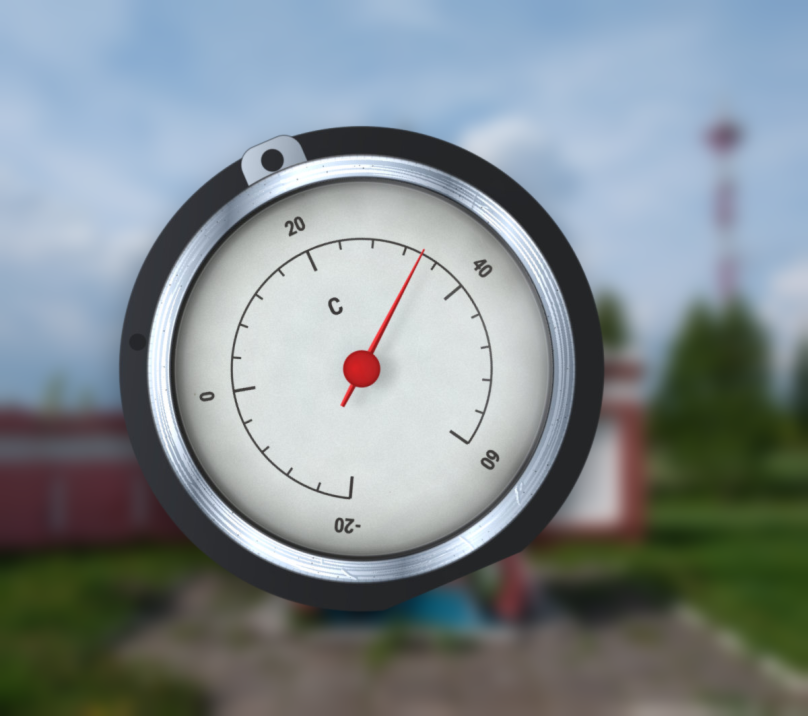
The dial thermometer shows {"value": 34, "unit": "°C"}
